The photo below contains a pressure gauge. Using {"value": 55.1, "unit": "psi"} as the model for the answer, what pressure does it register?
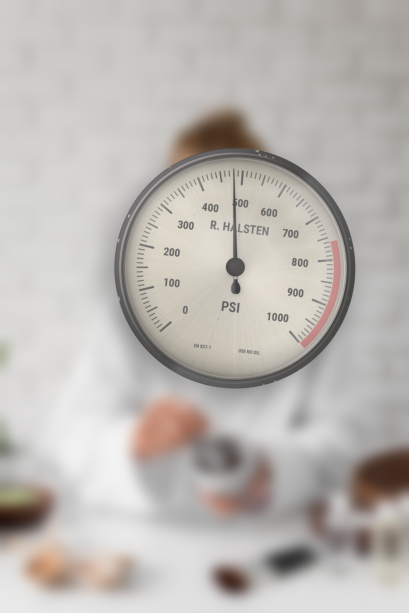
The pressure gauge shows {"value": 480, "unit": "psi"}
